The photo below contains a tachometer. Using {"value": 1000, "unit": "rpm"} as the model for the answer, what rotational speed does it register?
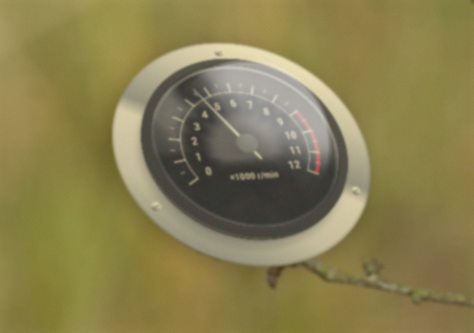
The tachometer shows {"value": 4500, "unit": "rpm"}
